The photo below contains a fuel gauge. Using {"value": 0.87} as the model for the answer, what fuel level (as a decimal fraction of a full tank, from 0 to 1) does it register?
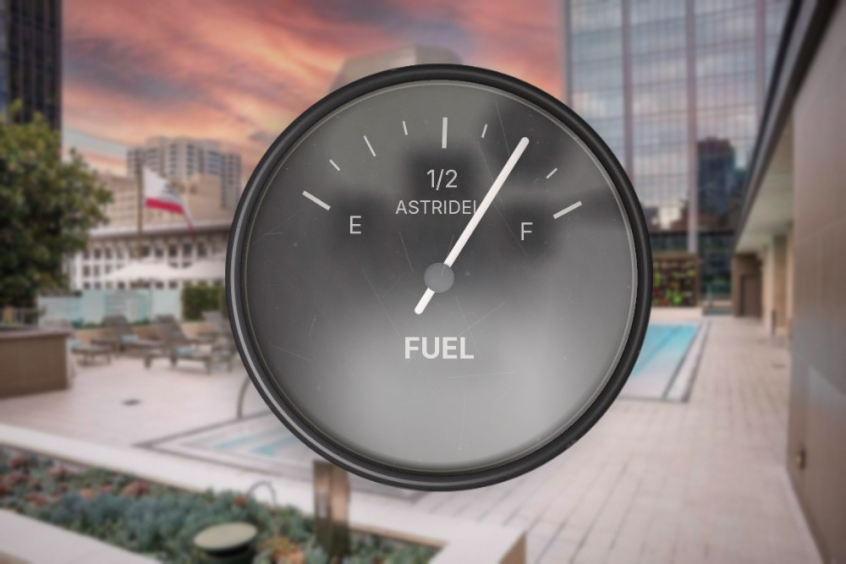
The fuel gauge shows {"value": 0.75}
